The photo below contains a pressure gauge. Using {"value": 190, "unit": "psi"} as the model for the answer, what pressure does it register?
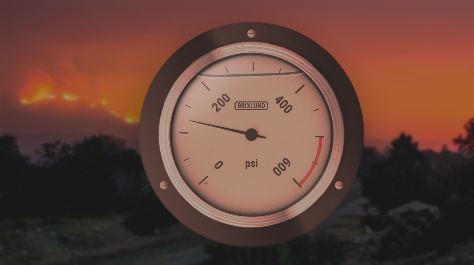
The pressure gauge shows {"value": 125, "unit": "psi"}
